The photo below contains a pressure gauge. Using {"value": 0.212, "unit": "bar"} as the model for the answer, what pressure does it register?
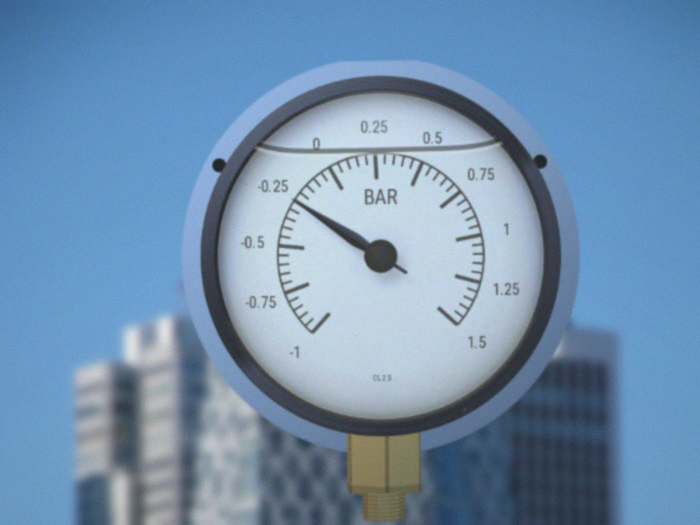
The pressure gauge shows {"value": -0.25, "unit": "bar"}
